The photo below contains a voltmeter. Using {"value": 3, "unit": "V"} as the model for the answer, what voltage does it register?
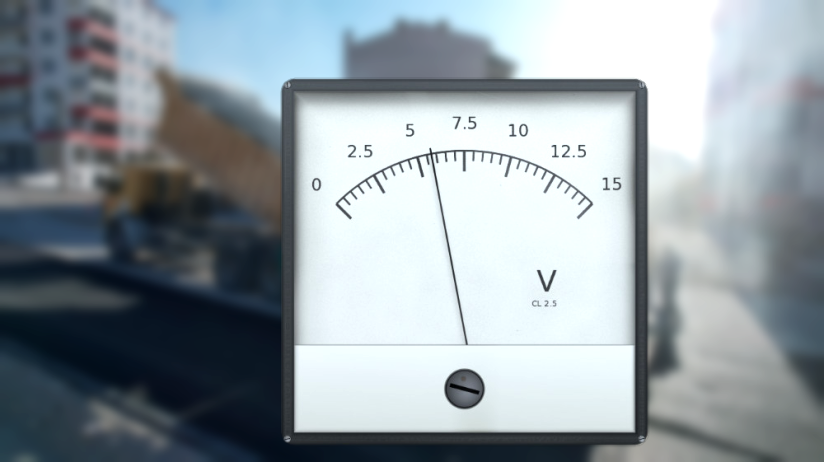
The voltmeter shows {"value": 5.75, "unit": "V"}
